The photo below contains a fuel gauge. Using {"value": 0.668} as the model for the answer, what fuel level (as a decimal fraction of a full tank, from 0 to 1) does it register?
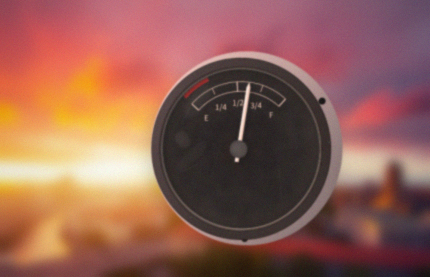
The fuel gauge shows {"value": 0.625}
